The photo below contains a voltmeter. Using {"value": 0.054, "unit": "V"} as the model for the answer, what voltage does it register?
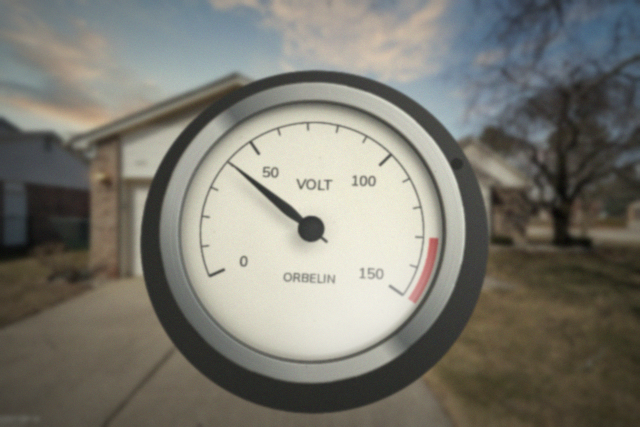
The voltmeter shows {"value": 40, "unit": "V"}
